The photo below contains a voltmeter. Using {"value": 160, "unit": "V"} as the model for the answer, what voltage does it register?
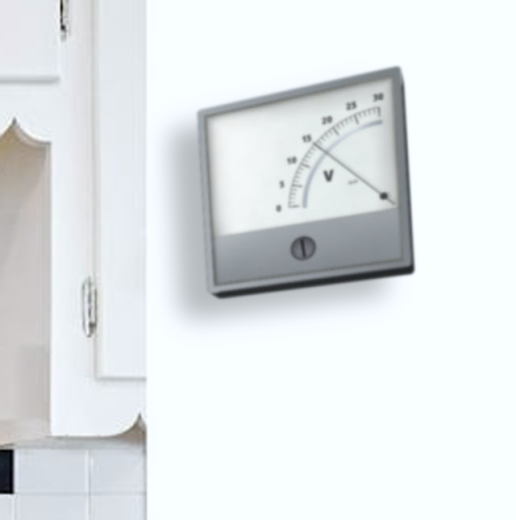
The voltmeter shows {"value": 15, "unit": "V"}
